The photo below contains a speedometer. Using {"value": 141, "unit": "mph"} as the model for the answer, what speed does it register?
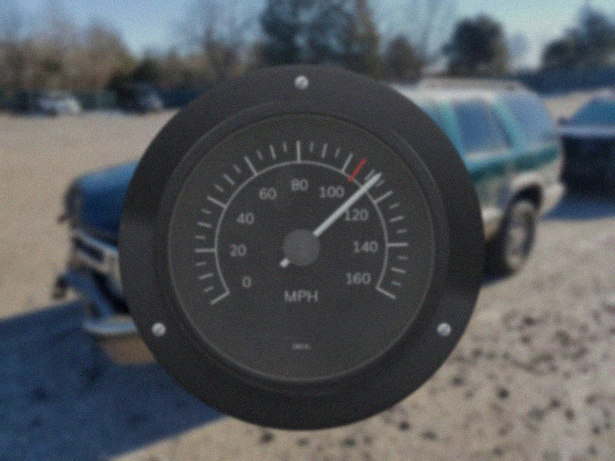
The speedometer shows {"value": 112.5, "unit": "mph"}
